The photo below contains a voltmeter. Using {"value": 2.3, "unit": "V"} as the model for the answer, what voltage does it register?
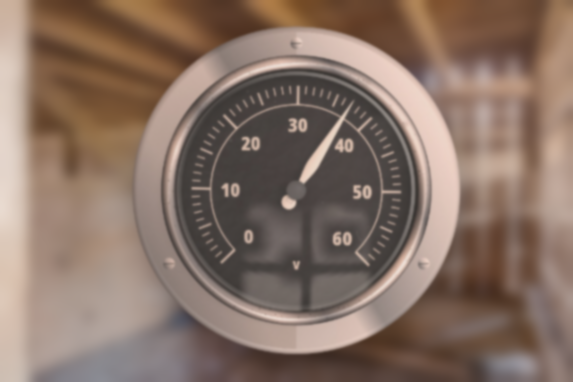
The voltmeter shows {"value": 37, "unit": "V"}
